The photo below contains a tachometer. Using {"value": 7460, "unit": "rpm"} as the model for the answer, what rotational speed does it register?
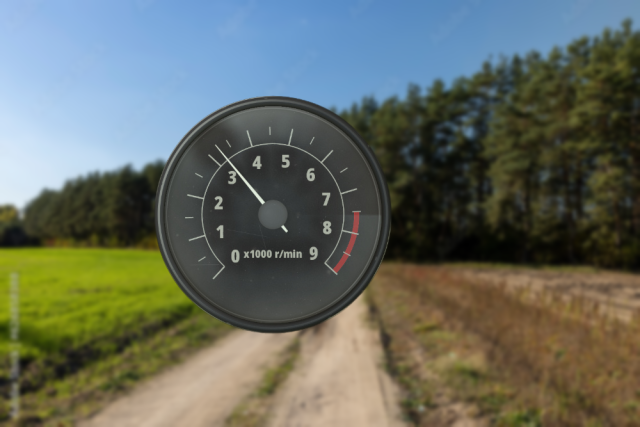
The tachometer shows {"value": 3250, "unit": "rpm"}
